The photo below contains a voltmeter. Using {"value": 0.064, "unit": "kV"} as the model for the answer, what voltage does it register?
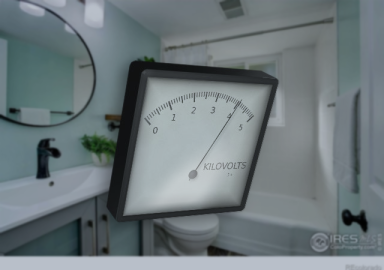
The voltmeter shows {"value": 4, "unit": "kV"}
